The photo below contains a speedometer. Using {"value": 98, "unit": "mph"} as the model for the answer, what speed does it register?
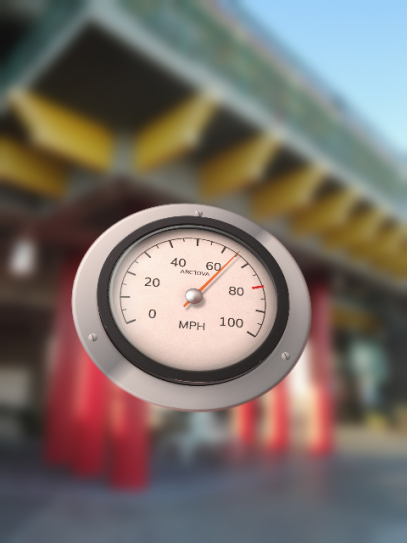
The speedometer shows {"value": 65, "unit": "mph"}
